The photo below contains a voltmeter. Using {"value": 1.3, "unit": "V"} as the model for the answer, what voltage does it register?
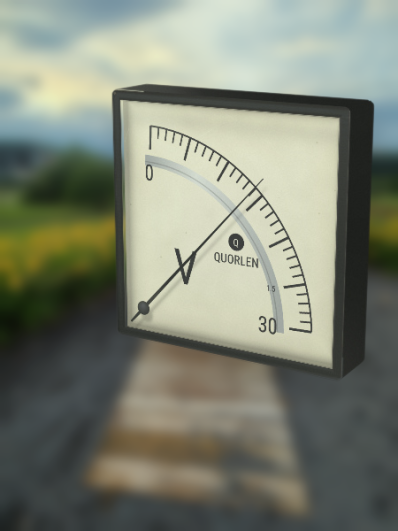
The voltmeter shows {"value": 14, "unit": "V"}
